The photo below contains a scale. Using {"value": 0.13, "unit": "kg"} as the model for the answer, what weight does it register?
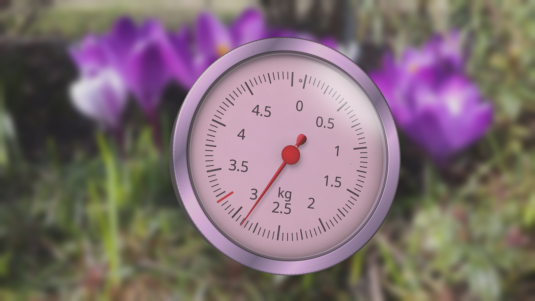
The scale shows {"value": 2.9, "unit": "kg"}
